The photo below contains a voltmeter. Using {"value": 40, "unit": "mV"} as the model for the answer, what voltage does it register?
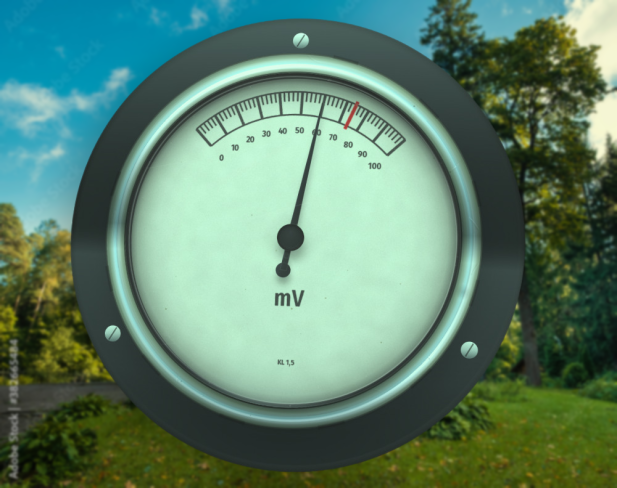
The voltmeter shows {"value": 60, "unit": "mV"}
